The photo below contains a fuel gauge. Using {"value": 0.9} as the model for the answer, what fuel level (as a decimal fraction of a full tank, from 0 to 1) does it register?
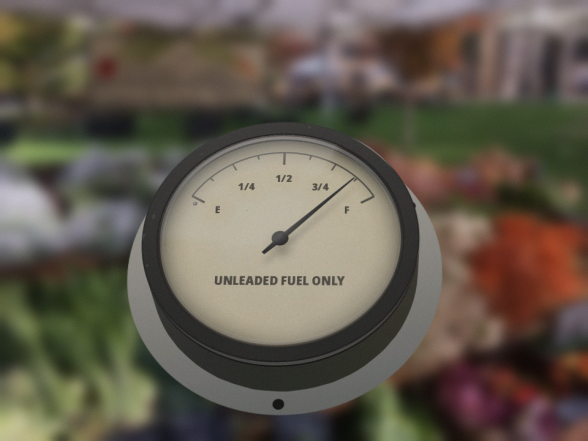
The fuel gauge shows {"value": 0.875}
